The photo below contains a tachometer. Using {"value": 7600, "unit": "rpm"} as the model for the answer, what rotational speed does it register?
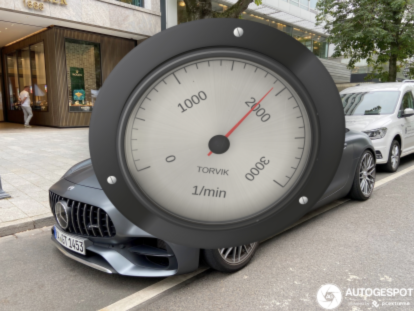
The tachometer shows {"value": 1900, "unit": "rpm"}
